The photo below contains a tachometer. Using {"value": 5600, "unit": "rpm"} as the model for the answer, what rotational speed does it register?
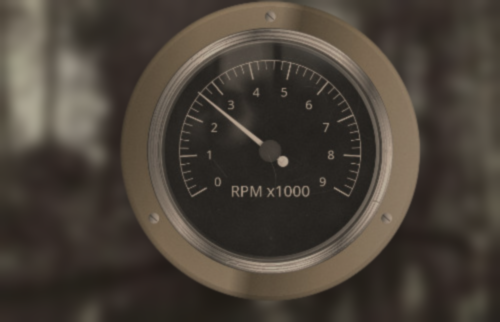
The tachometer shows {"value": 2600, "unit": "rpm"}
